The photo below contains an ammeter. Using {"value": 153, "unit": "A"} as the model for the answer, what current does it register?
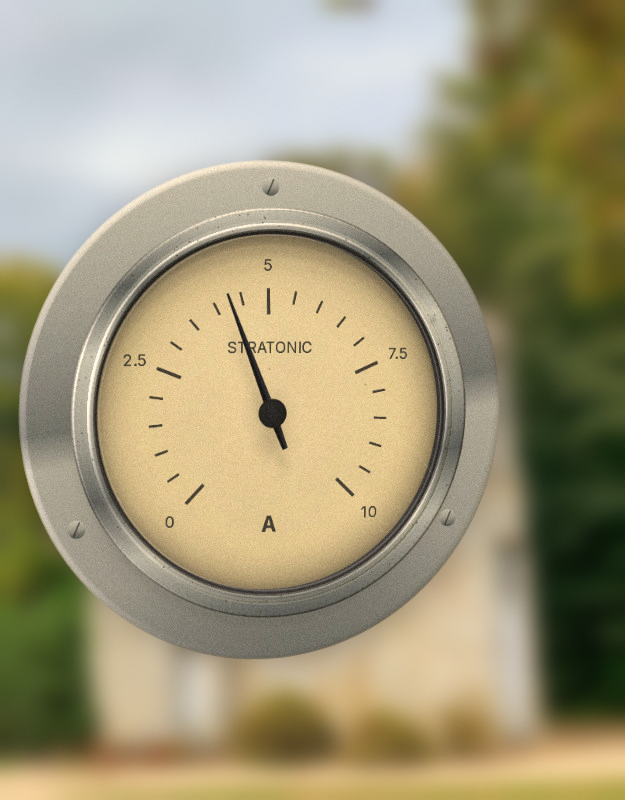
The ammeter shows {"value": 4.25, "unit": "A"}
